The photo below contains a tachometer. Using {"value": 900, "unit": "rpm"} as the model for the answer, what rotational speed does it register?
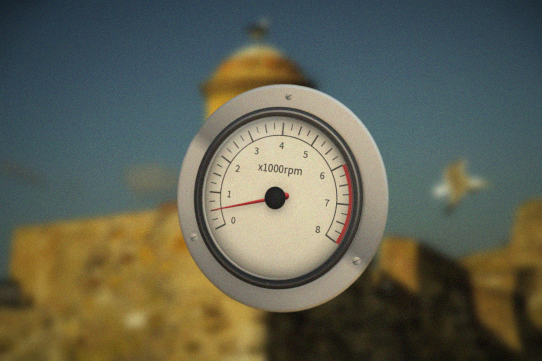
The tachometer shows {"value": 500, "unit": "rpm"}
